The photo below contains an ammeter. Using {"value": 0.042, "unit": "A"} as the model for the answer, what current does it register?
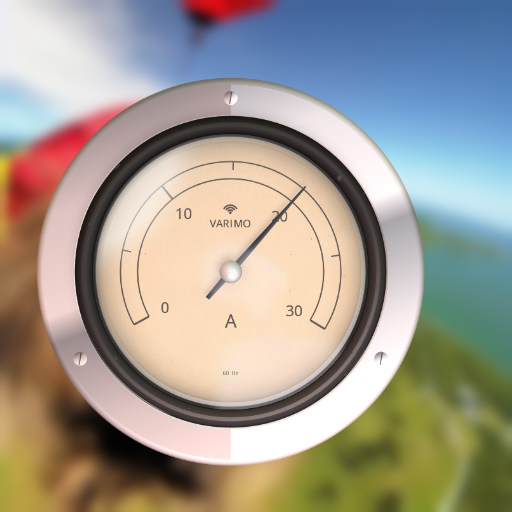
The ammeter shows {"value": 20, "unit": "A"}
